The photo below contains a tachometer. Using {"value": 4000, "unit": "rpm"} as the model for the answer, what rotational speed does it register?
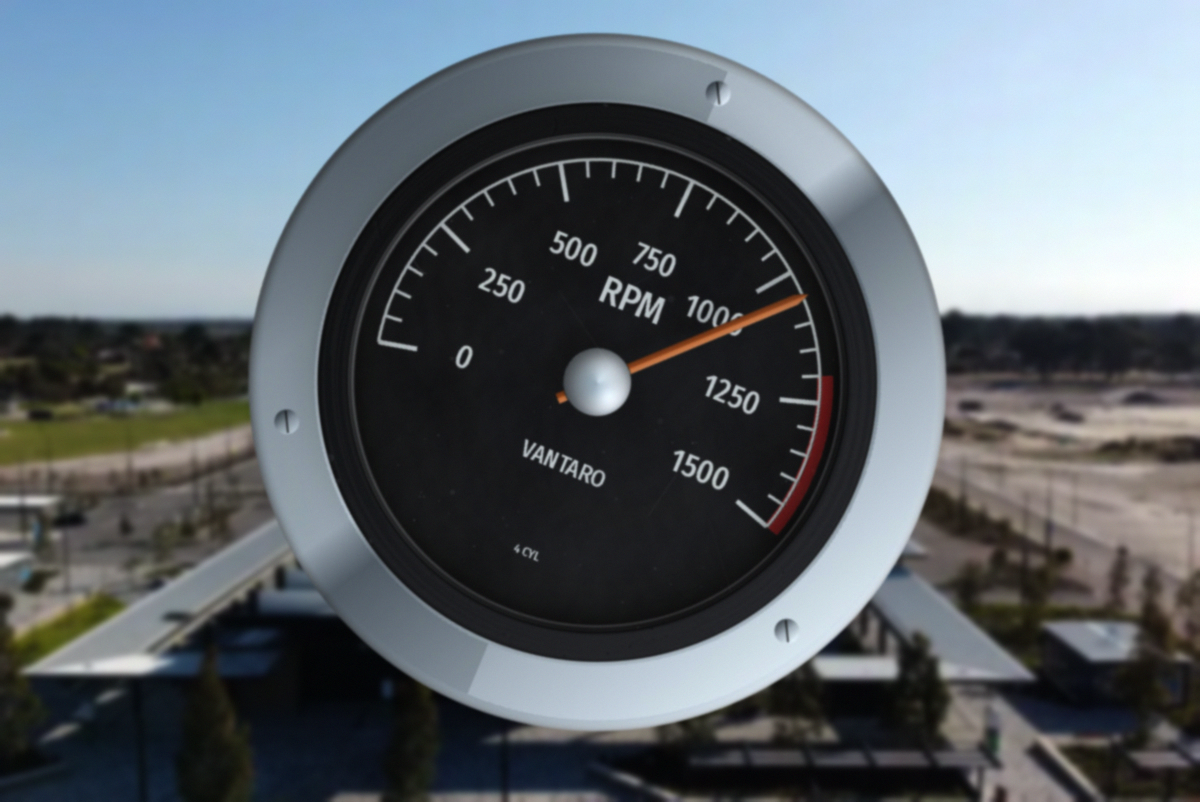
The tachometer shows {"value": 1050, "unit": "rpm"}
